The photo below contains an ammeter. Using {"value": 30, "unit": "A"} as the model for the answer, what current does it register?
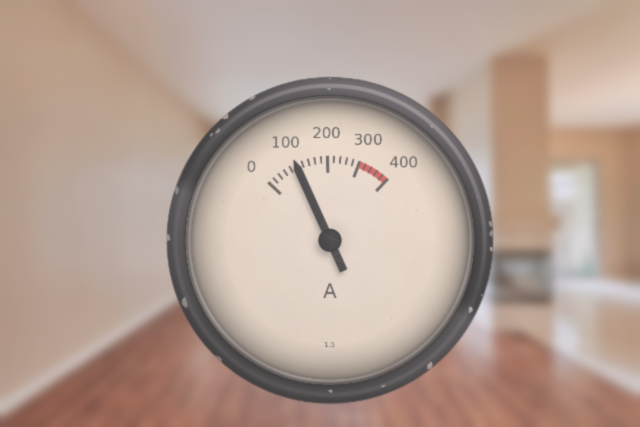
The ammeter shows {"value": 100, "unit": "A"}
